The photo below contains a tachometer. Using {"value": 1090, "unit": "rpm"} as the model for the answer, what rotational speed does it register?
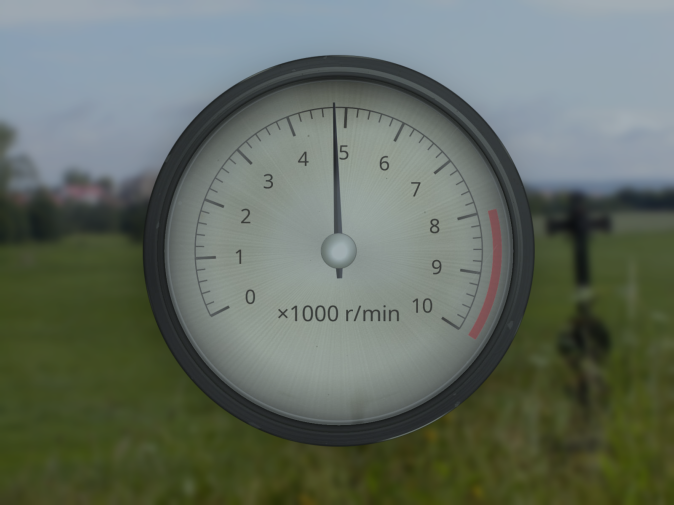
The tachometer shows {"value": 4800, "unit": "rpm"}
